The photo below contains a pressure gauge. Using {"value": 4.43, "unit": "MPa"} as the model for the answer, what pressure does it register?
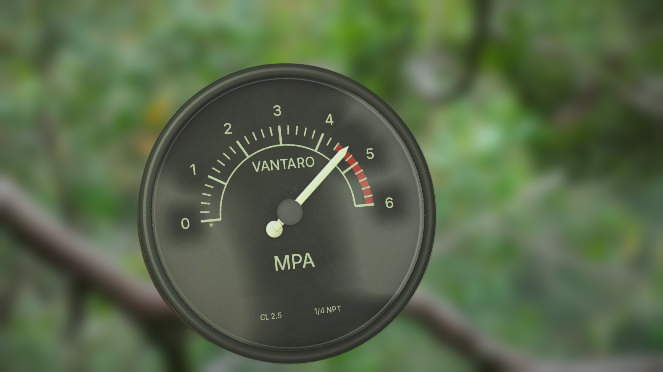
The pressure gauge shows {"value": 4.6, "unit": "MPa"}
